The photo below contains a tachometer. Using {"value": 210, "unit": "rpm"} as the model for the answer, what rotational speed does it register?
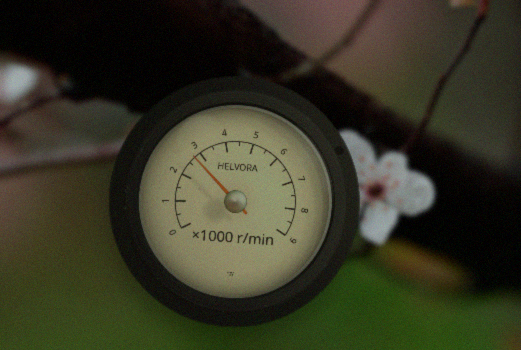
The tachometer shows {"value": 2750, "unit": "rpm"}
